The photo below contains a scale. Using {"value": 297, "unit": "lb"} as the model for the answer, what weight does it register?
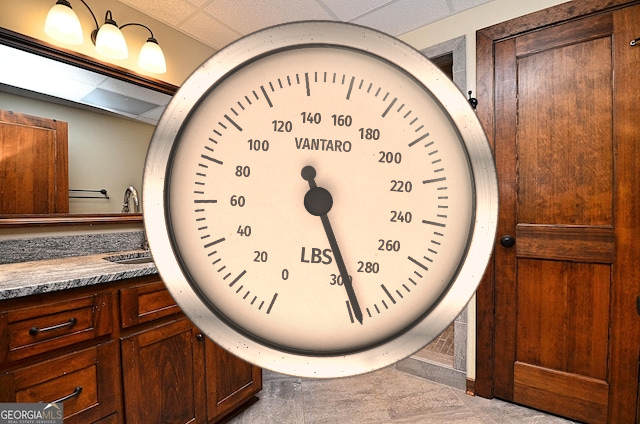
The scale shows {"value": 296, "unit": "lb"}
